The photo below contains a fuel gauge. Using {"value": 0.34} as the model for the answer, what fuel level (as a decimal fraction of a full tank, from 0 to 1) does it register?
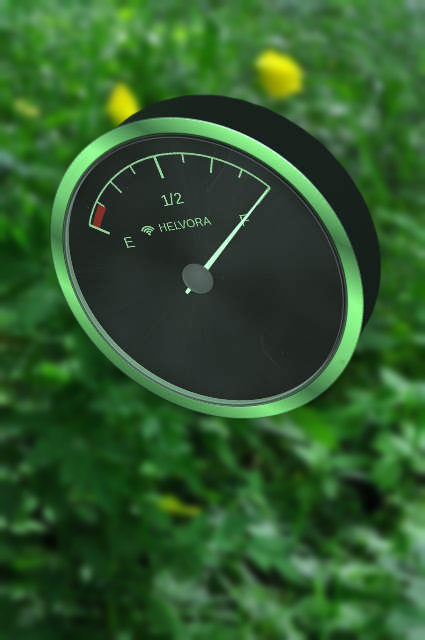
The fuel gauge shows {"value": 1}
